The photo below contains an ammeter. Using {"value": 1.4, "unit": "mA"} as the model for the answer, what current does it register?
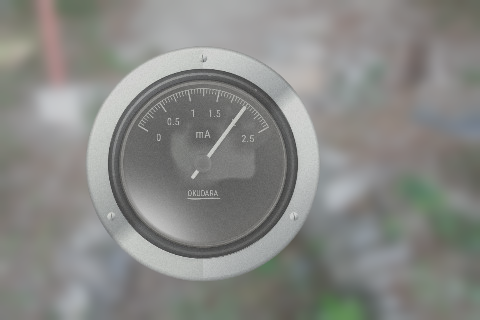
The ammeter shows {"value": 2, "unit": "mA"}
